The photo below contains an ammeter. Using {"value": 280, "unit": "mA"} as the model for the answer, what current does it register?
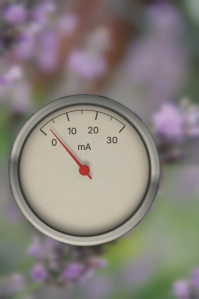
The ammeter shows {"value": 2.5, "unit": "mA"}
